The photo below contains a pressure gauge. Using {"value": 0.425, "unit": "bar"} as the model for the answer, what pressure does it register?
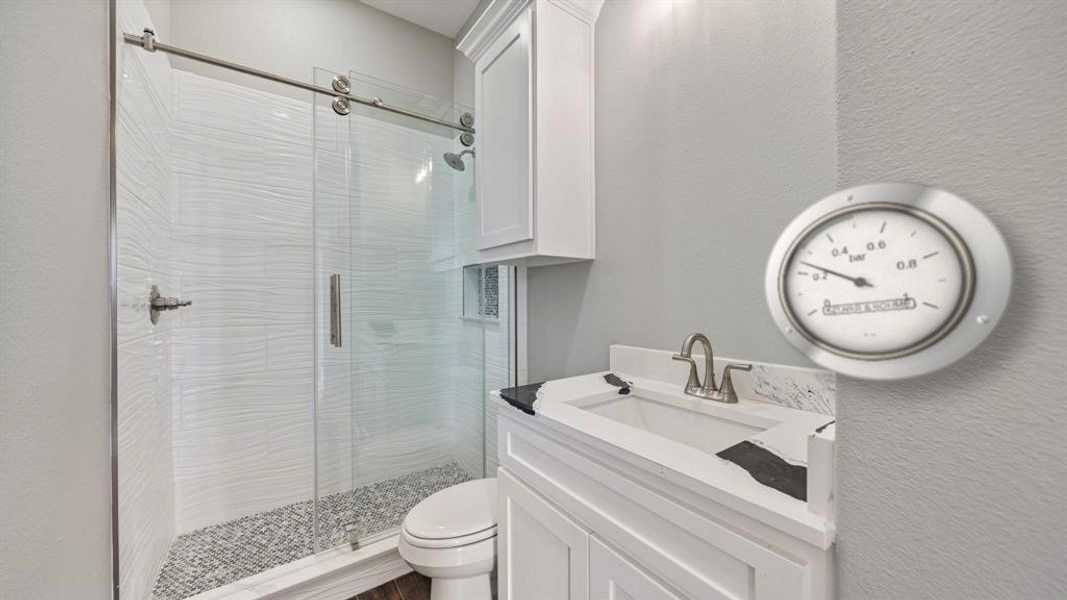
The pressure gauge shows {"value": 0.25, "unit": "bar"}
